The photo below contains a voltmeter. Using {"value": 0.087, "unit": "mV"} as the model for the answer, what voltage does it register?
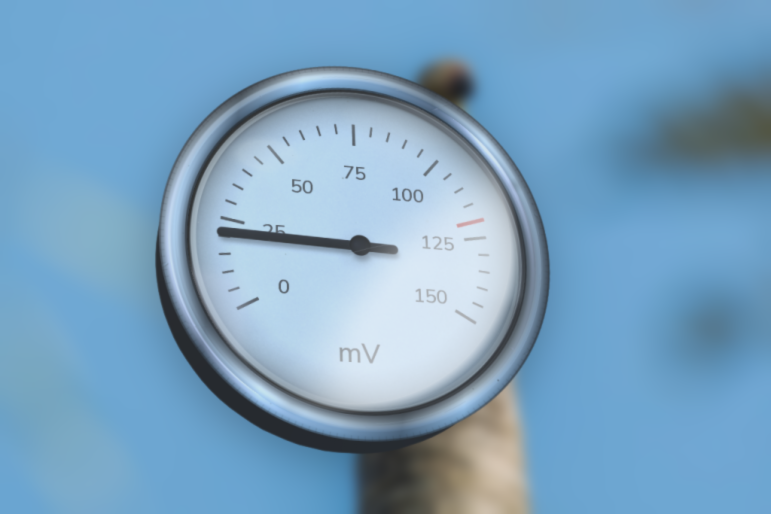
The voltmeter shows {"value": 20, "unit": "mV"}
